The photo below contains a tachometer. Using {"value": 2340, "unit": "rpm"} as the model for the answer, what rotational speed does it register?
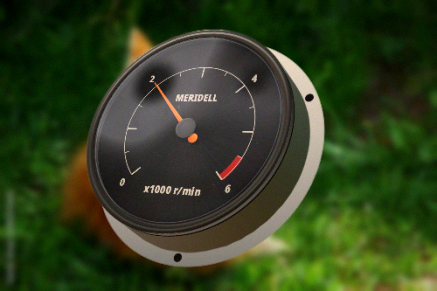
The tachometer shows {"value": 2000, "unit": "rpm"}
